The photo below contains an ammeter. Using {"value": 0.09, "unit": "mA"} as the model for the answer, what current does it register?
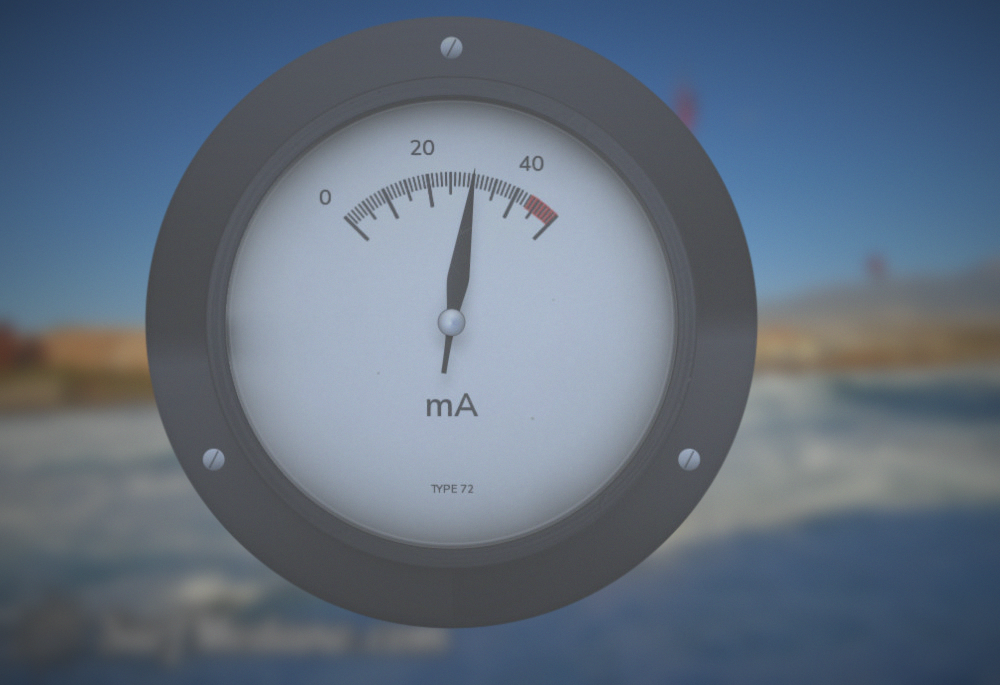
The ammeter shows {"value": 30, "unit": "mA"}
